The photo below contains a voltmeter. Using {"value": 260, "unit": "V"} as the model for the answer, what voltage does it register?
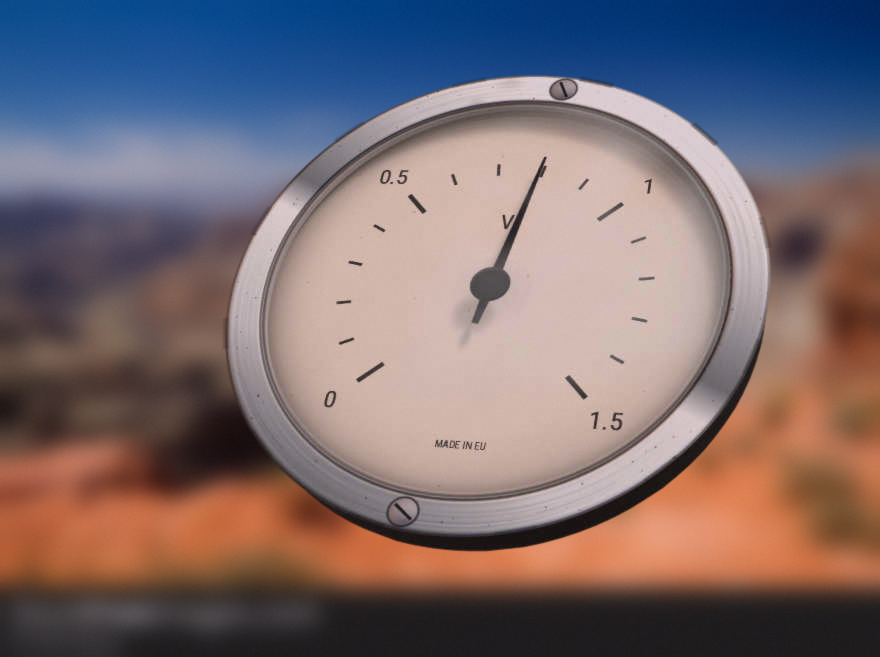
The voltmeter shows {"value": 0.8, "unit": "V"}
